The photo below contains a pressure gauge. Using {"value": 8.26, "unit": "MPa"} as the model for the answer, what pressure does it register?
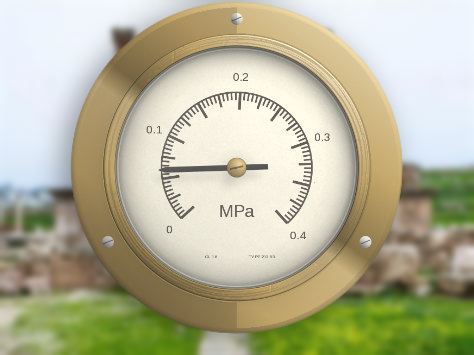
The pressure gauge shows {"value": 0.06, "unit": "MPa"}
